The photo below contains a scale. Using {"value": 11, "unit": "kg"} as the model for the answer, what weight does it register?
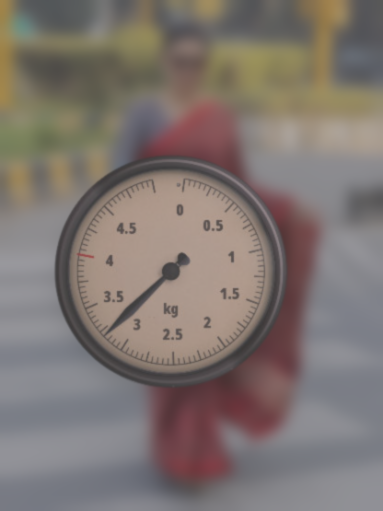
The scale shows {"value": 3.2, "unit": "kg"}
